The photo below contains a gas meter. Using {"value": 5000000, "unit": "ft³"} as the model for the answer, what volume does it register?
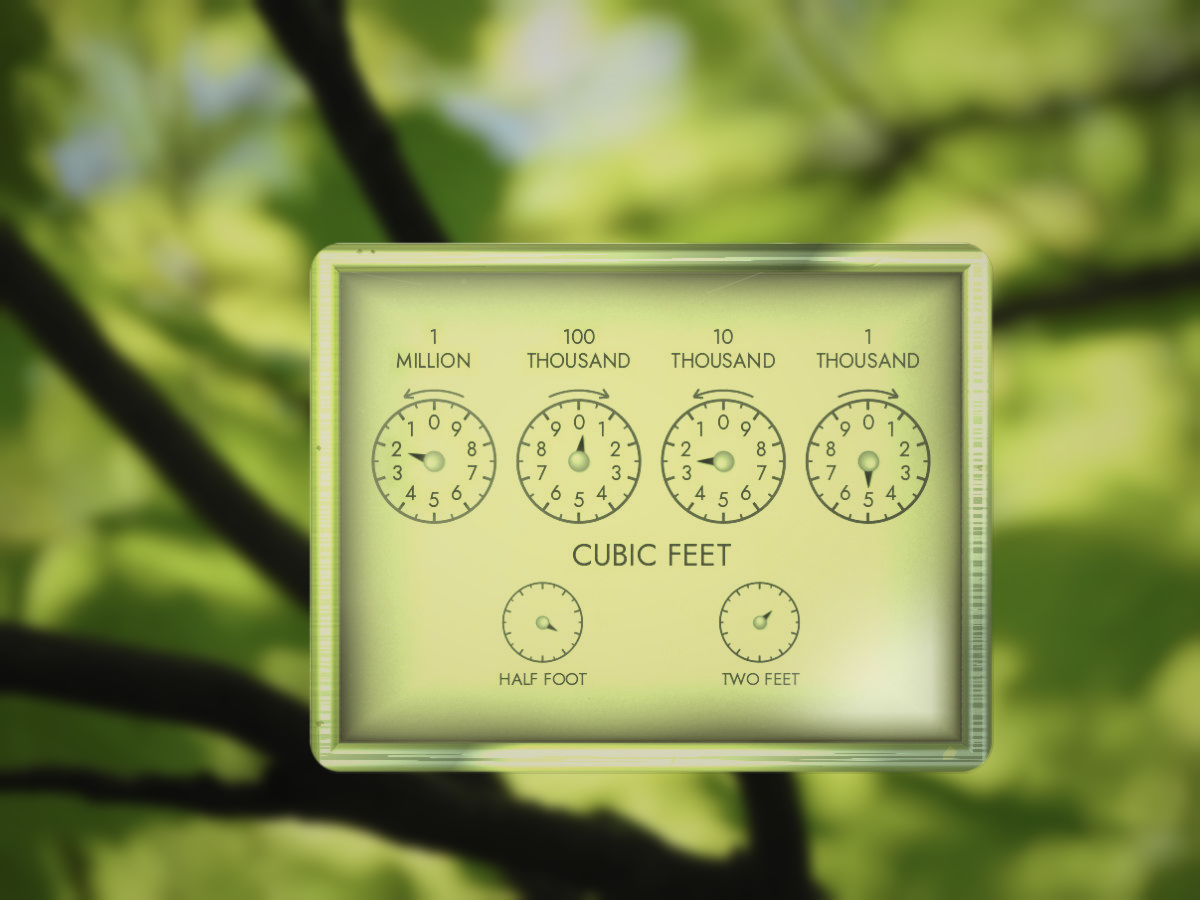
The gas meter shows {"value": 202500, "unit": "ft³"}
